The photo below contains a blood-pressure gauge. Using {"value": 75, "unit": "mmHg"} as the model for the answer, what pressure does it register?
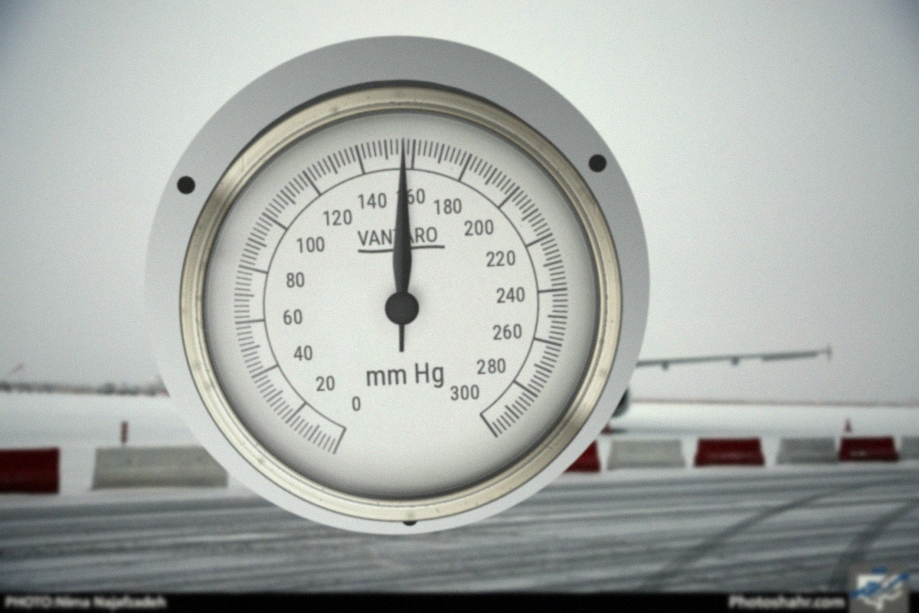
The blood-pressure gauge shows {"value": 156, "unit": "mmHg"}
